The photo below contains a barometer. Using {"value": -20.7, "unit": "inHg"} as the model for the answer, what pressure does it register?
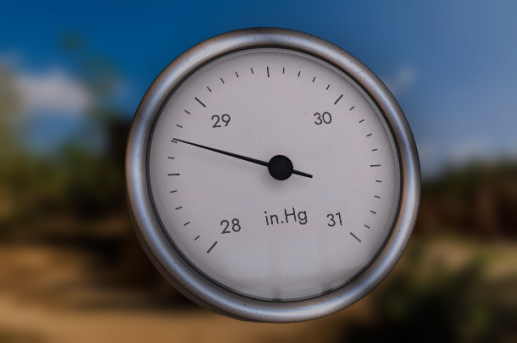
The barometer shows {"value": 28.7, "unit": "inHg"}
